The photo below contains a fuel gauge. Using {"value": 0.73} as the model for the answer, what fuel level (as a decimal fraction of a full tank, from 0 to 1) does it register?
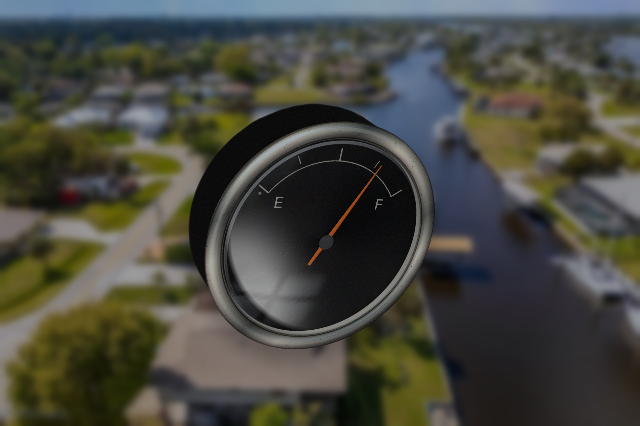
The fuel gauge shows {"value": 0.75}
